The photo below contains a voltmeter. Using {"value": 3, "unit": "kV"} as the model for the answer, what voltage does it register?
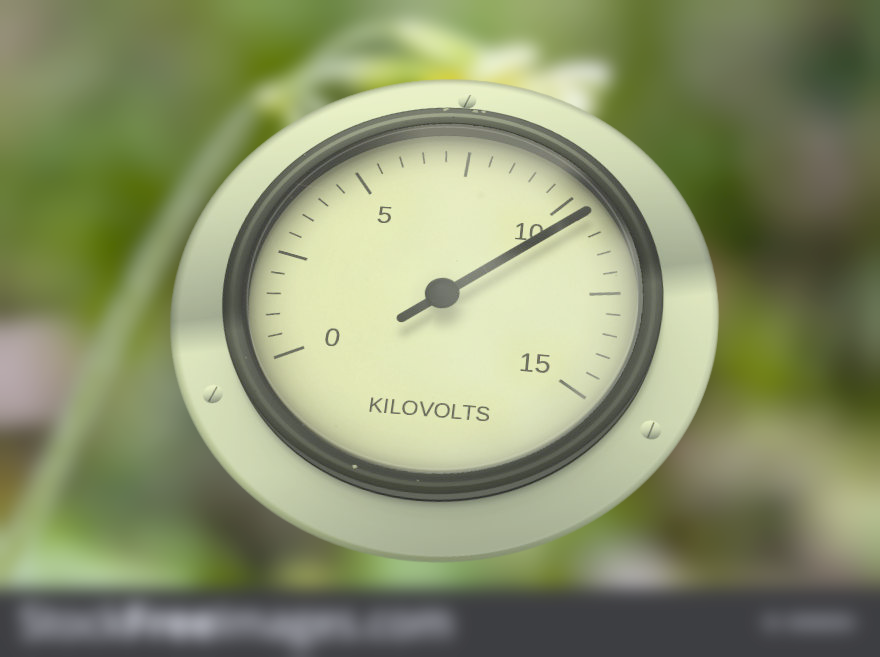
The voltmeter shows {"value": 10.5, "unit": "kV"}
